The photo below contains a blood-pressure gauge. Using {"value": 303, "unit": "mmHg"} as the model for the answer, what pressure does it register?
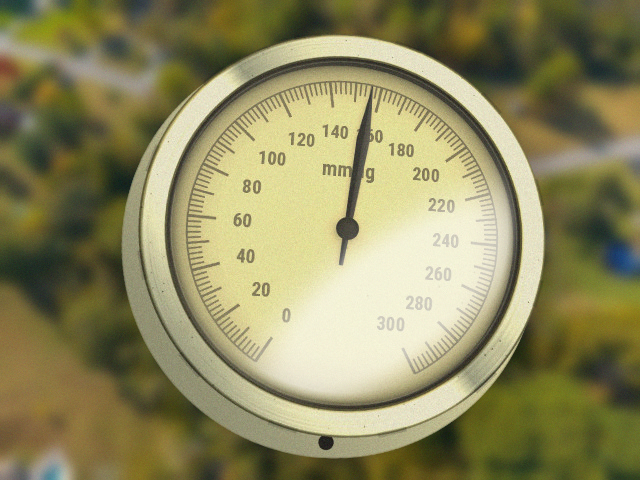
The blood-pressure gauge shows {"value": 156, "unit": "mmHg"}
